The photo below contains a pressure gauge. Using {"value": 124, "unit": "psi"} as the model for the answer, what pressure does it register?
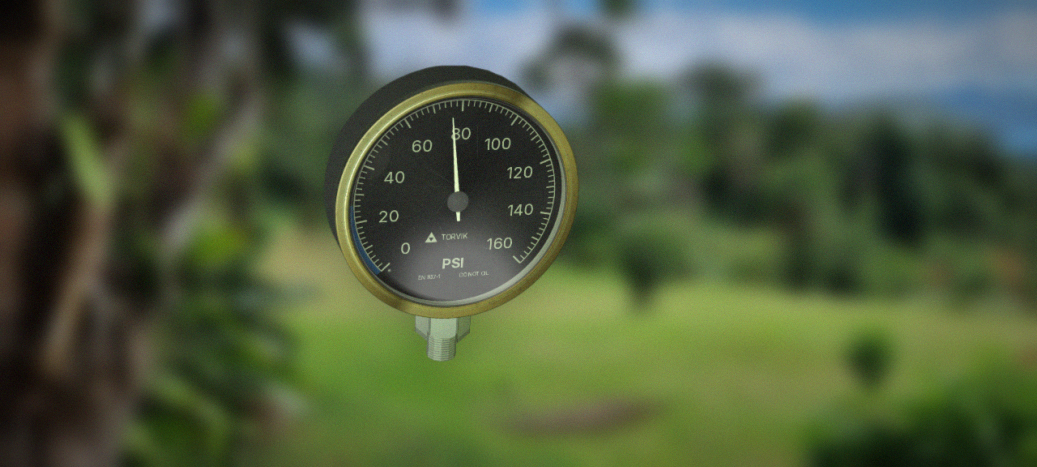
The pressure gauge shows {"value": 76, "unit": "psi"}
